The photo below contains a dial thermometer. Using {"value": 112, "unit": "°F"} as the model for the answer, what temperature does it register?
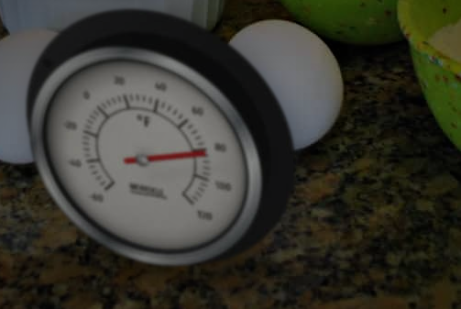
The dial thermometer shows {"value": 80, "unit": "°F"}
